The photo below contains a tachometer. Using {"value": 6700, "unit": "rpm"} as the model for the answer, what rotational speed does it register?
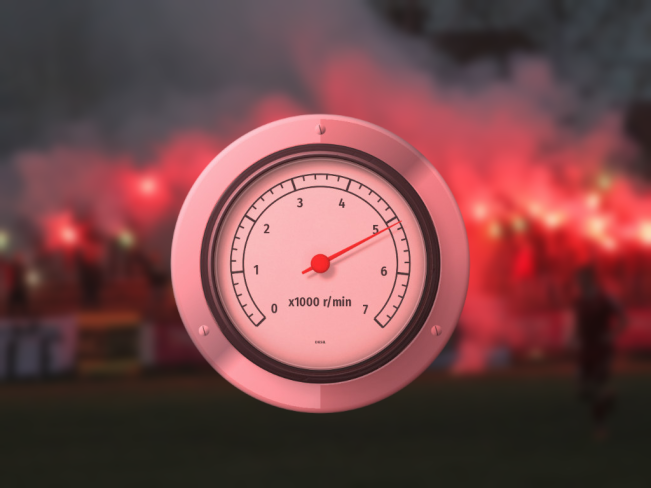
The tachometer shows {"value": 5100, "unit": "rpm"}
